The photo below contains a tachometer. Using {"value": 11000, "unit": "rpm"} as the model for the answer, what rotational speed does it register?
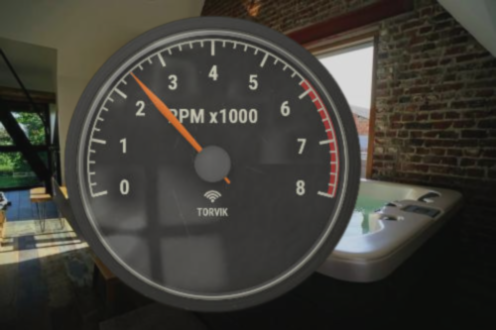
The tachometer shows {"value": 2400, "unit": "rpm"}
